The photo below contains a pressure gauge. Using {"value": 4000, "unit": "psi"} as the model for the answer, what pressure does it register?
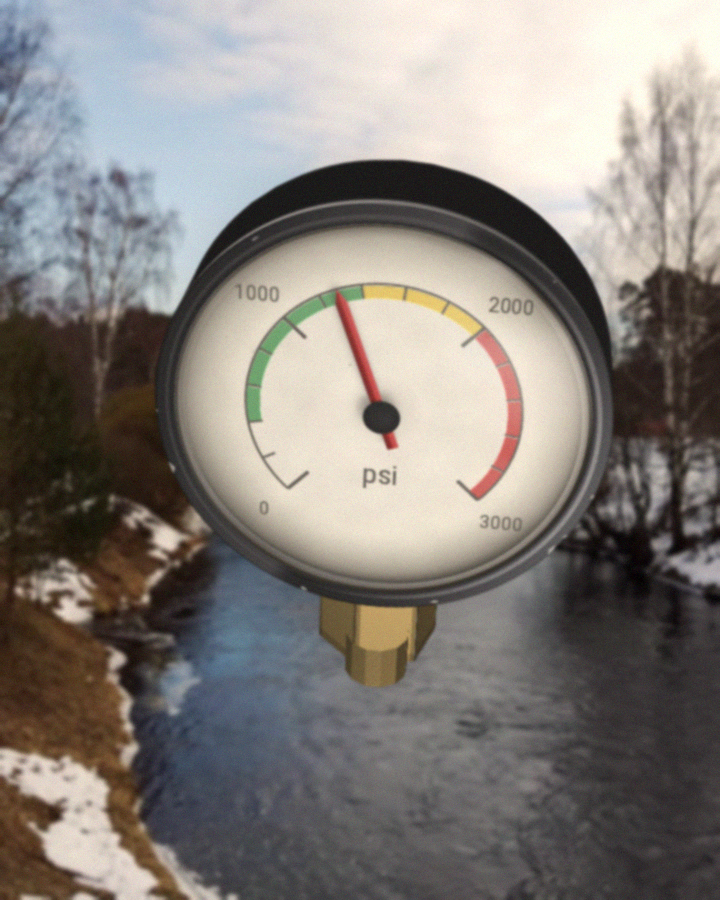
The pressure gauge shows {"value": 1300, "unit": "psi"}
